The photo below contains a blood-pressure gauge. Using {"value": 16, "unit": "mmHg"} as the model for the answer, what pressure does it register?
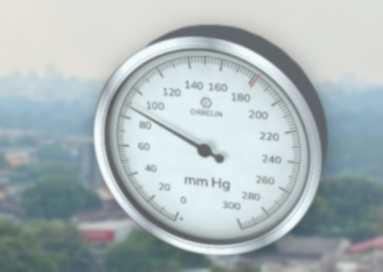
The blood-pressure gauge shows {"value": 90, "unit": "mmHg"}
